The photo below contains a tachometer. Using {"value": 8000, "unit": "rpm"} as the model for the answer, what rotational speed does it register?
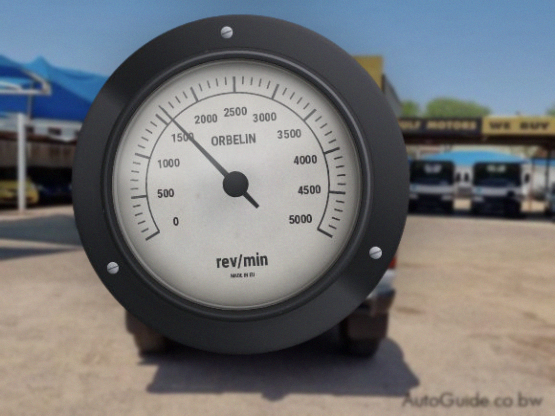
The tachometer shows {"value": 1600, "unit": "rpm"}
